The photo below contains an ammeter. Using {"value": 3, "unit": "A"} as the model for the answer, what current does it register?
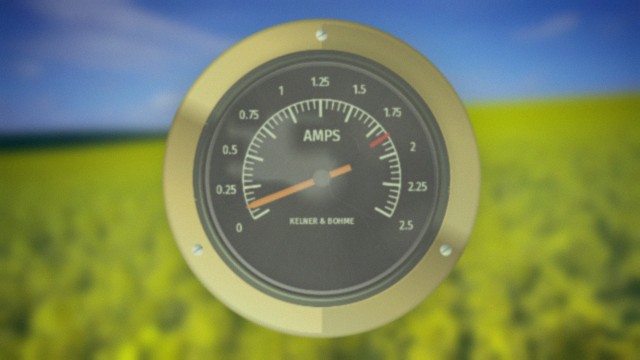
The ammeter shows {"value": 0.1, "unit": "A"}
